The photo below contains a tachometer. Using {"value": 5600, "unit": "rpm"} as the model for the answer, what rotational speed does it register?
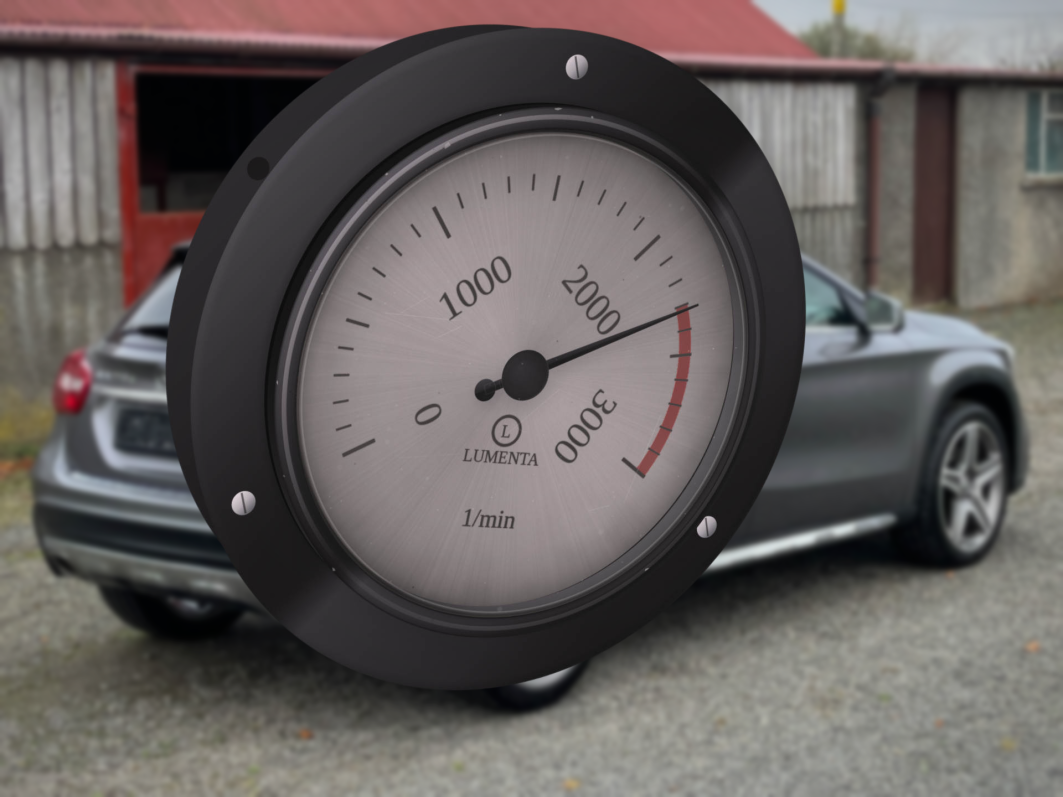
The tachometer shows {"value": 2300, "unit": "rpm"}
